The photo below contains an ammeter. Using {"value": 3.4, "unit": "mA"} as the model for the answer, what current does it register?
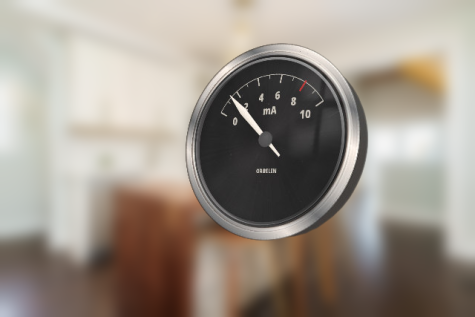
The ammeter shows {"value": 1.5, "unit": "mA"}
